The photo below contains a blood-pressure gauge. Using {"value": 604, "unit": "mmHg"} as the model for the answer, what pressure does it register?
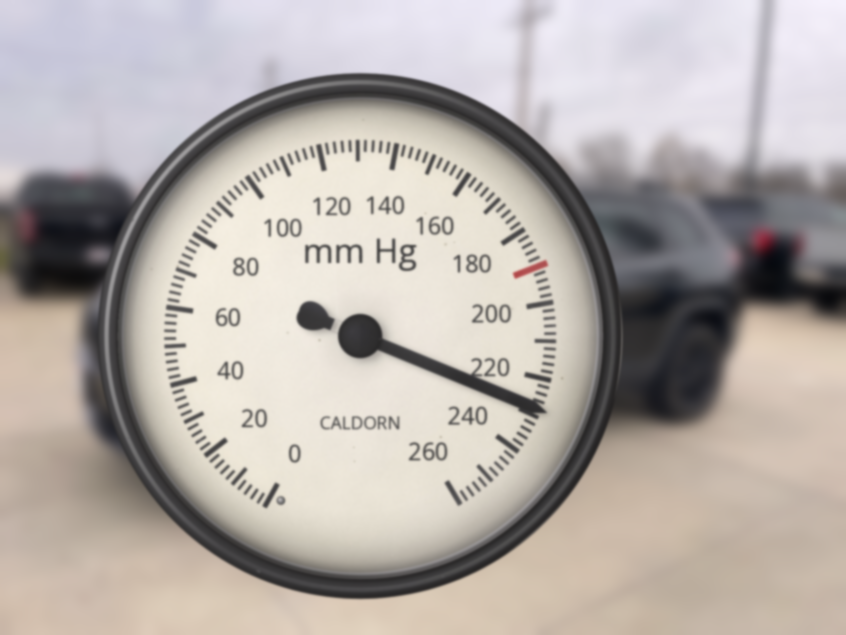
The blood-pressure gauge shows {"value": 228, "unit": "mmHg"}
